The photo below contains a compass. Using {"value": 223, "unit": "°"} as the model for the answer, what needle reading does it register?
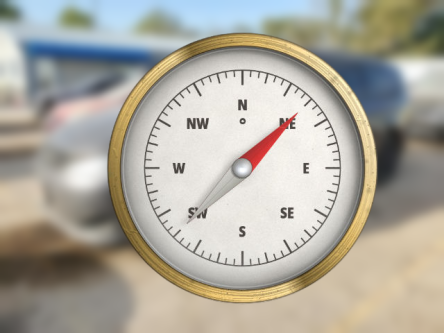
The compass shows {"value": 45, "unit": "°"}
